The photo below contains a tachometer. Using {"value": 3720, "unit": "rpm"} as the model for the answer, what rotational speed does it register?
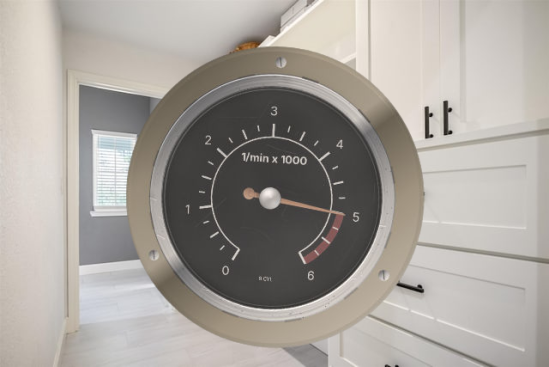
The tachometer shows {"value": 5000, "unit": "rpm"}
